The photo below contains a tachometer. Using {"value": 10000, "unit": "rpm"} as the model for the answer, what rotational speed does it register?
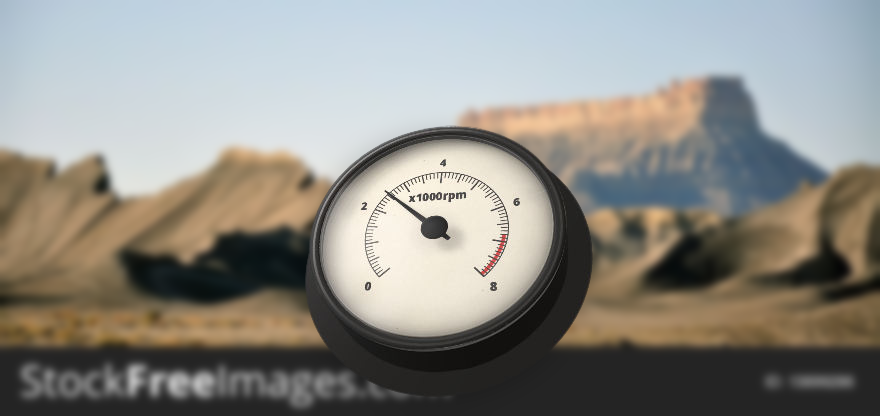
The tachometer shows {"value": 2500, "unit": "rpm"}
